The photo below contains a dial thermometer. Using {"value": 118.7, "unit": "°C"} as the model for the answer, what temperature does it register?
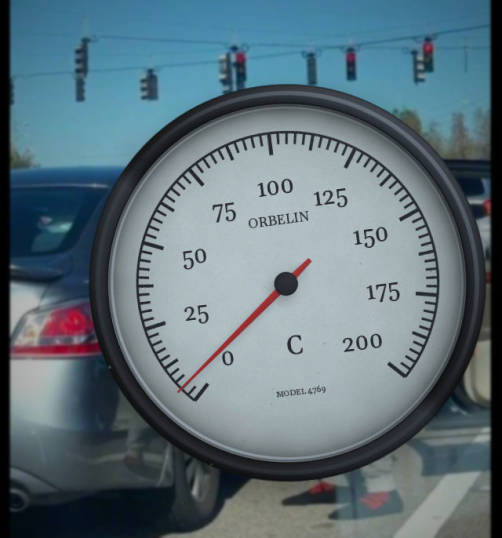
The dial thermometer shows {"value": 5, "unit": "°C"}
